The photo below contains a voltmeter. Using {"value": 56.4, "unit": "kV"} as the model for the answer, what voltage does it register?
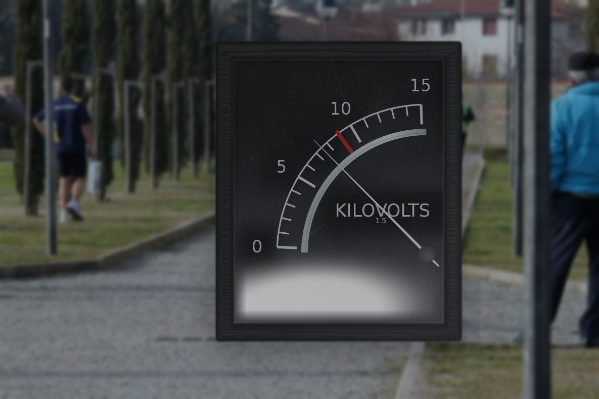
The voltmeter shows {"value": 7.5, "unit": "kV"}
